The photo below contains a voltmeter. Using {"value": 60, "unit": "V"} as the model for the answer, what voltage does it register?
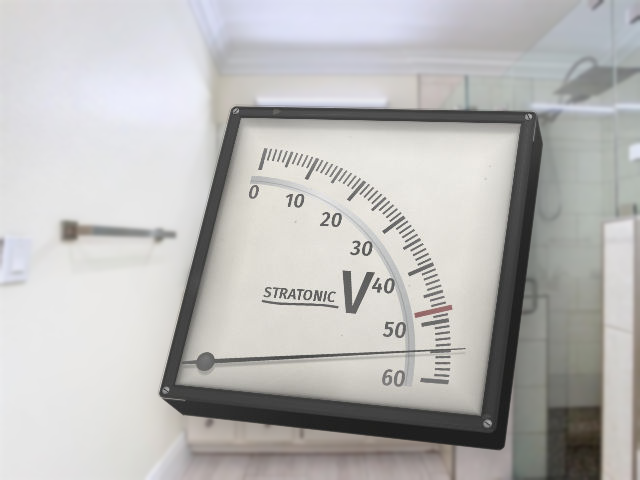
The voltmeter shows {"value": 55, "unit": "V"}
